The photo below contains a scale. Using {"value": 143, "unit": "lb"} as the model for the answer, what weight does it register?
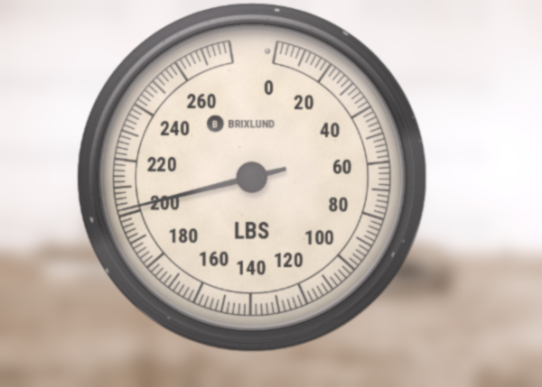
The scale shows {"value": 202, "unit": "lb"}
